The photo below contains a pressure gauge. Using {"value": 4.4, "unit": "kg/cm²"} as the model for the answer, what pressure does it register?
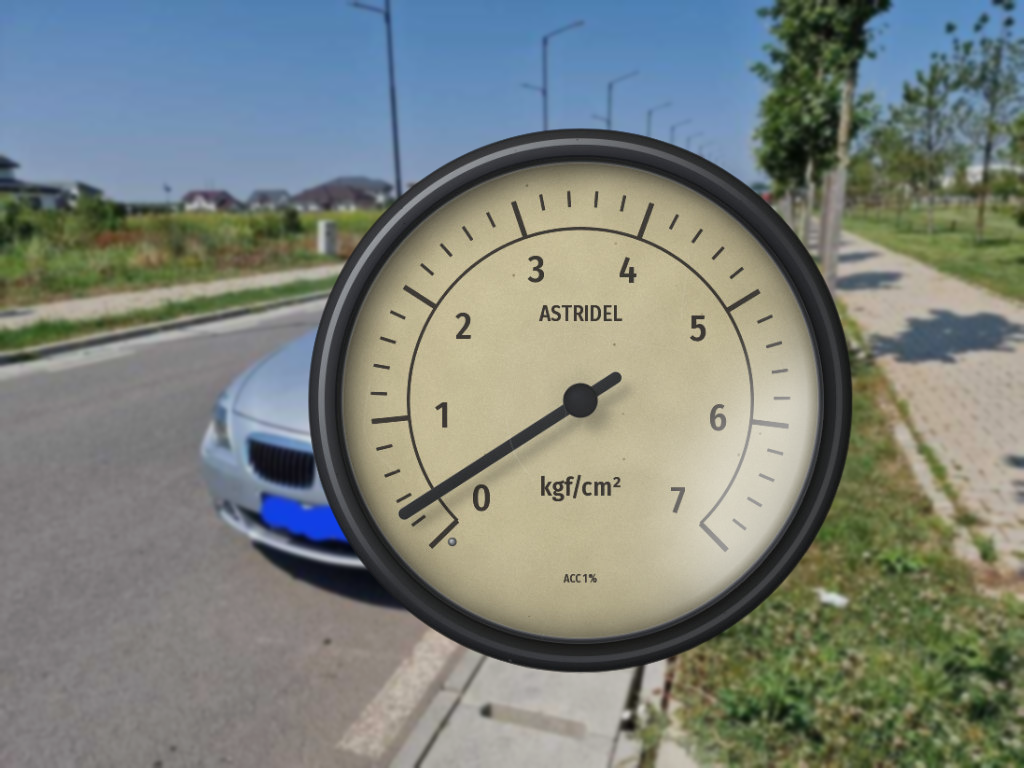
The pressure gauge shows {"value": 0.3, "unit": "kg/cm²"}
